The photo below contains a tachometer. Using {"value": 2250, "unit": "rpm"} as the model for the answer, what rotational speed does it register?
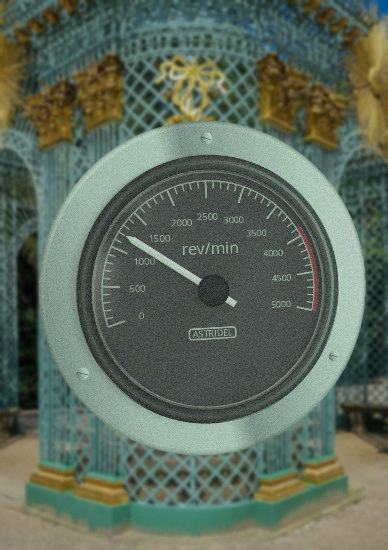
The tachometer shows {"value": 1200, "unit": "rpm"}
